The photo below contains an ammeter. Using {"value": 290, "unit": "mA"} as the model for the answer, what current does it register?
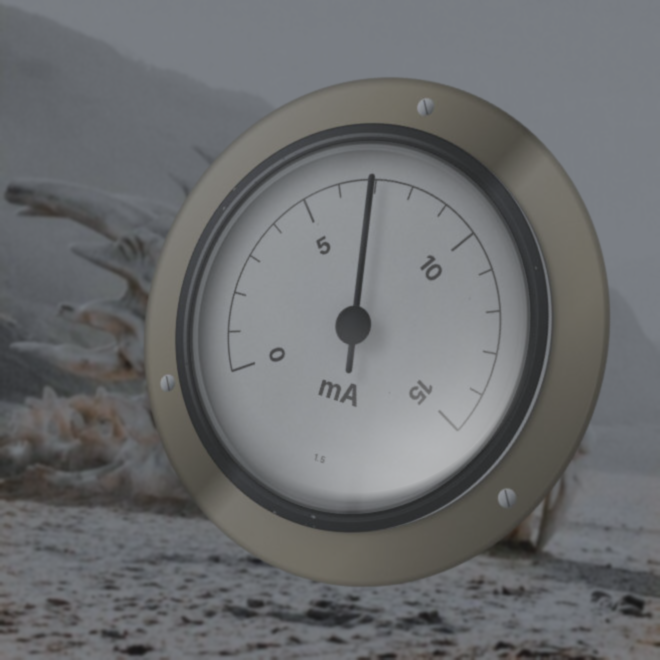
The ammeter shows {"value": 7, "unit": "mA"}
